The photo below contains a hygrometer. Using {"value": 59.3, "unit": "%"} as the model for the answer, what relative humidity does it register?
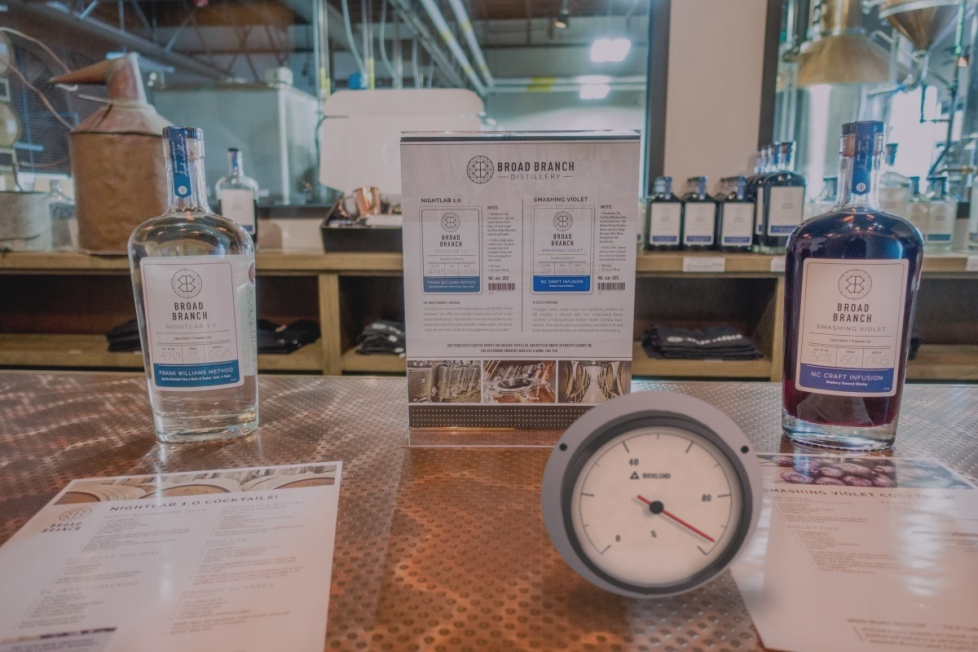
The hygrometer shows {"value": 95, "unit": "%"}
